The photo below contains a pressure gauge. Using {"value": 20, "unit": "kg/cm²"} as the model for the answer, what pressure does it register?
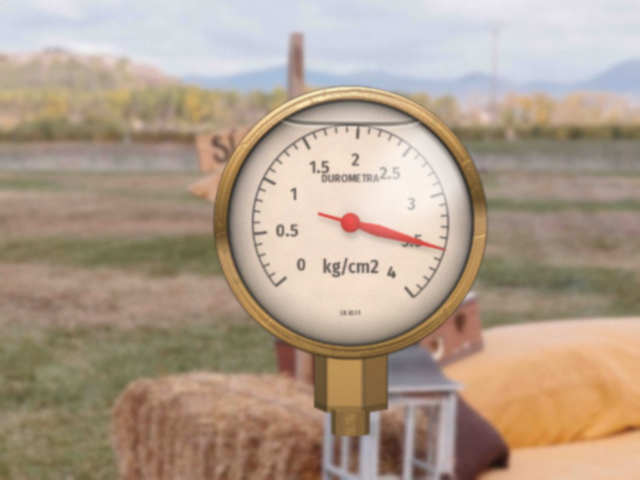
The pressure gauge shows {"value": 3.5, "unit": "kg/cm²"}
